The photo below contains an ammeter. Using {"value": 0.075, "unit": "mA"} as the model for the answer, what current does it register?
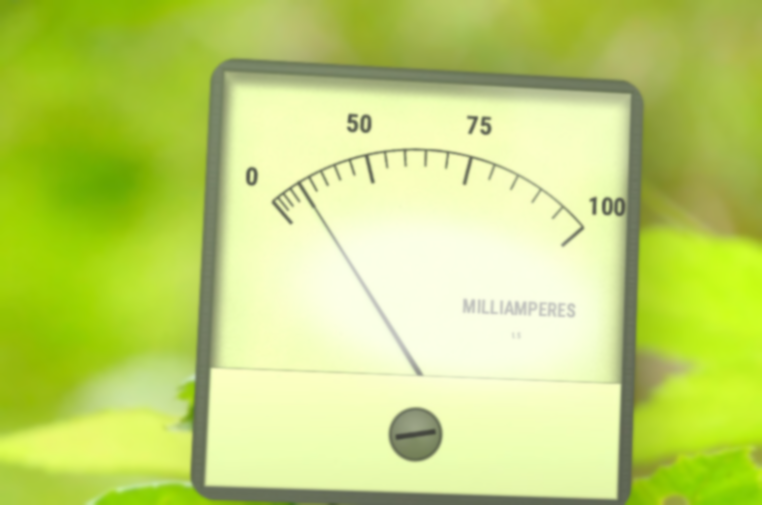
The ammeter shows {"value": 25, "unit": "mA"}
